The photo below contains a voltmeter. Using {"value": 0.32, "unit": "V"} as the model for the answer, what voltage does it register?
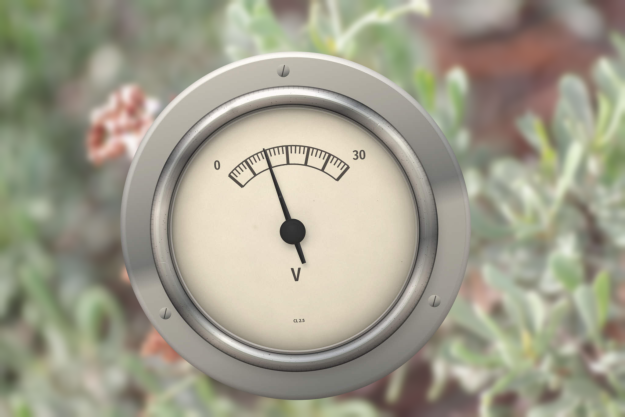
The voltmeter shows {"value": 10, "unit": "V"}
